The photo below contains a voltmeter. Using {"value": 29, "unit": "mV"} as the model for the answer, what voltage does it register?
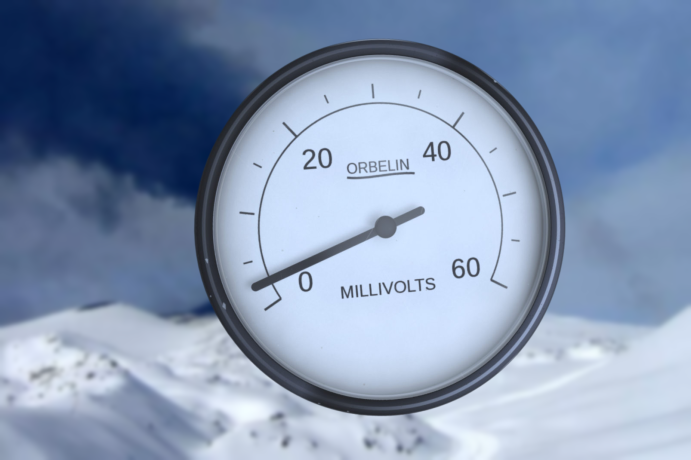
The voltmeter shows {"value": 2.5, "unit": "mV"}
